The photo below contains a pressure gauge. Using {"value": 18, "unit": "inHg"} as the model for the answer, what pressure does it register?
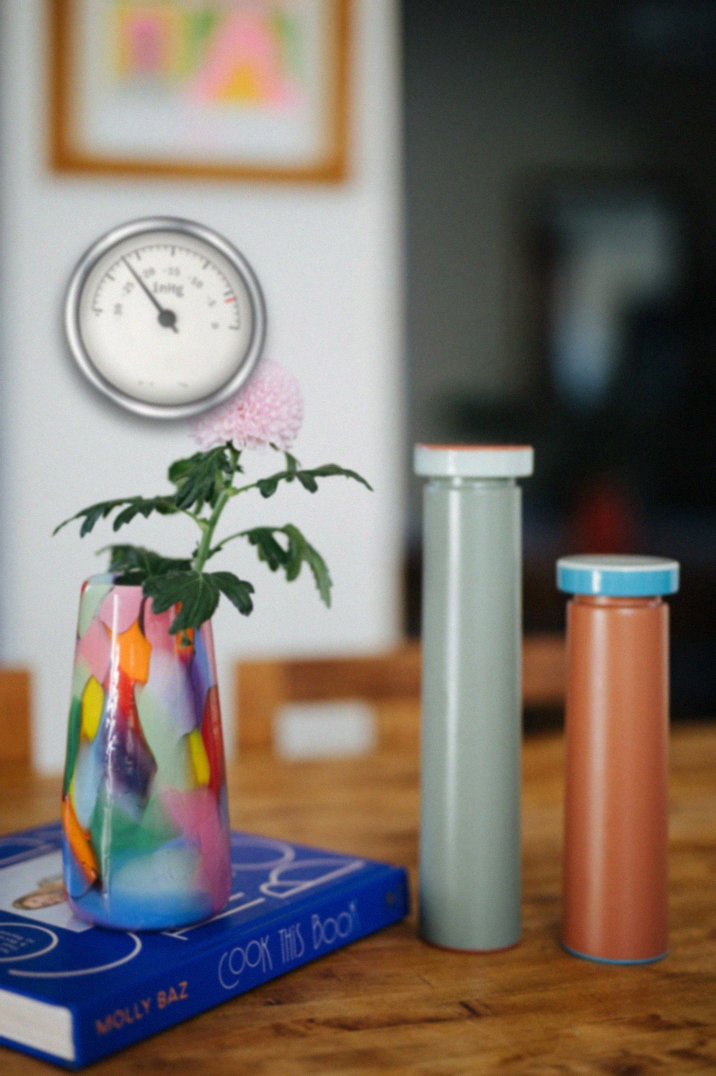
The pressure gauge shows {"value": -22, "unit": "inHg"}
